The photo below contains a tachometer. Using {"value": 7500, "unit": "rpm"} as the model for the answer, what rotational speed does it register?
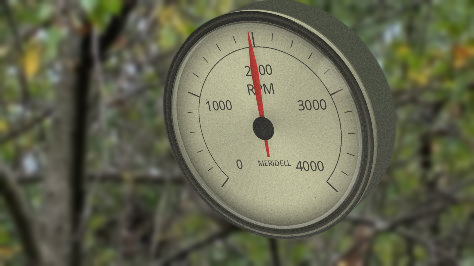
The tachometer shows {"value": 2000, "unit": "rpm"}
